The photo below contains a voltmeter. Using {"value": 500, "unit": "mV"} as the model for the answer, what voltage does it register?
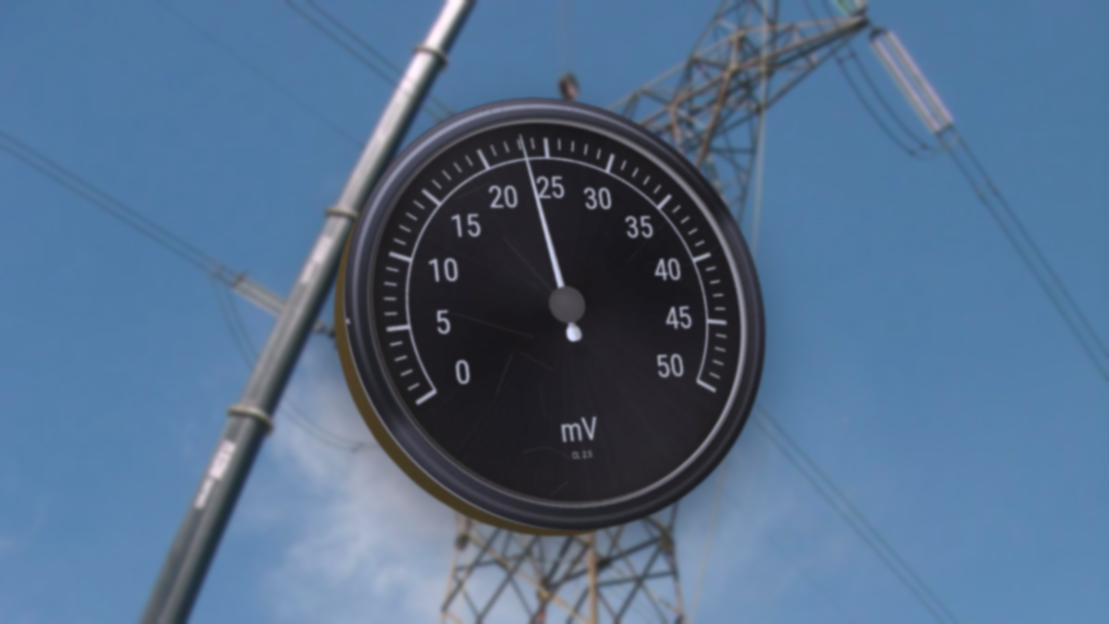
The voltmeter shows {"value": 23, "unit": "mV"}
